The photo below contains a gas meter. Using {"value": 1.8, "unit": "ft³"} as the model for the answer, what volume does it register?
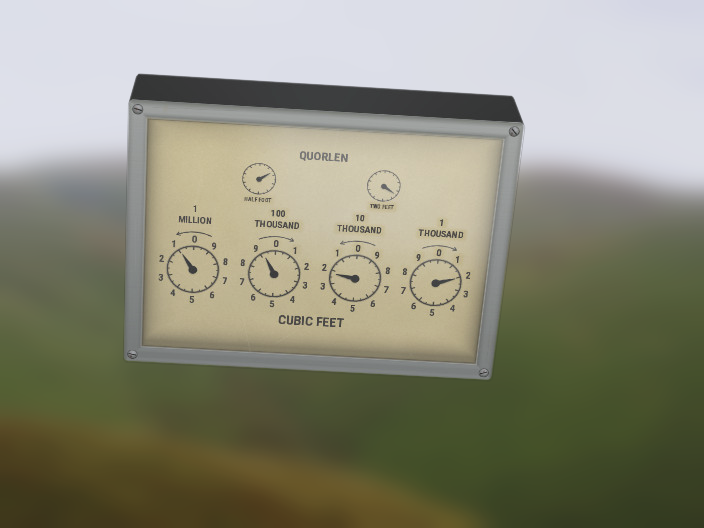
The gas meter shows {"value": 92200, "unit": "ft³"}
